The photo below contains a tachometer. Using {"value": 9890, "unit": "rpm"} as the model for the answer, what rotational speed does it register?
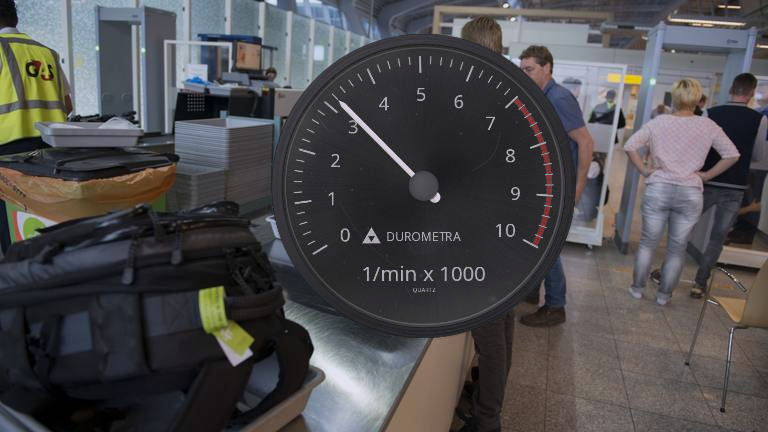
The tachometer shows {"value": 3200, "unit": "rpm"}
